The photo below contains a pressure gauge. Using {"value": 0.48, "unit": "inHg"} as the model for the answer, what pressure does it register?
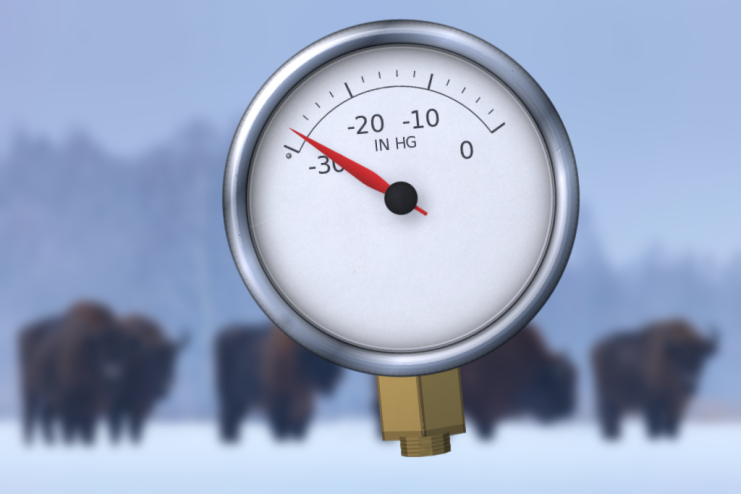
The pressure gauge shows {"value": -28, "unit": "inHg"}
